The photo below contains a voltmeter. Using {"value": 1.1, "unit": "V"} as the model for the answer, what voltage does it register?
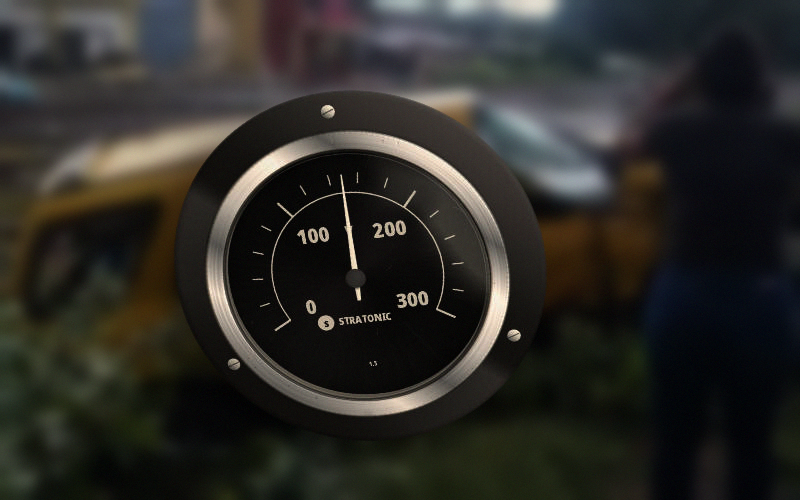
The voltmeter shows {"value": 150, "unit": "V"}
